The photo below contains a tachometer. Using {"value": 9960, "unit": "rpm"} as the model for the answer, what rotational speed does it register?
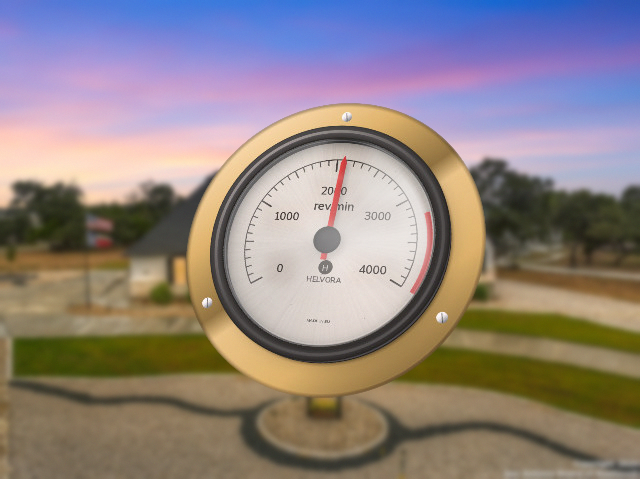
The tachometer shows {"value": 2100, "unit": "rpm"}
